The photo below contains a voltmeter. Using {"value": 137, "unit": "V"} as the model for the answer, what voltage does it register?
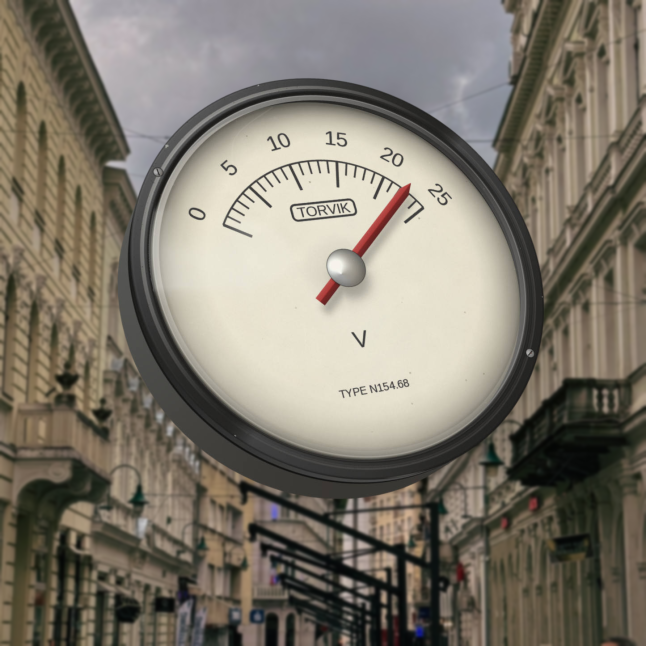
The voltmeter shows {"value": 22.5, "unit": "V"}
